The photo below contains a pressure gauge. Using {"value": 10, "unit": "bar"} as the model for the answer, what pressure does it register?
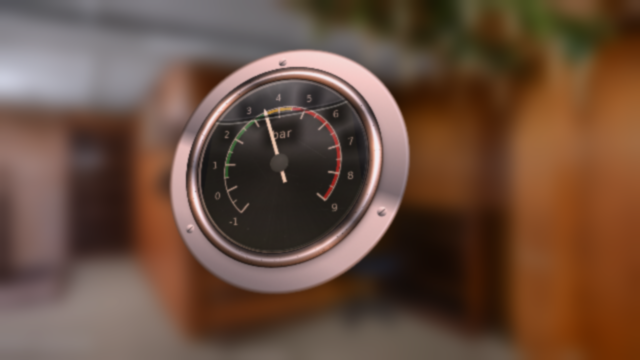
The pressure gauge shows {"value": 3.5, "unit": "bar"}
